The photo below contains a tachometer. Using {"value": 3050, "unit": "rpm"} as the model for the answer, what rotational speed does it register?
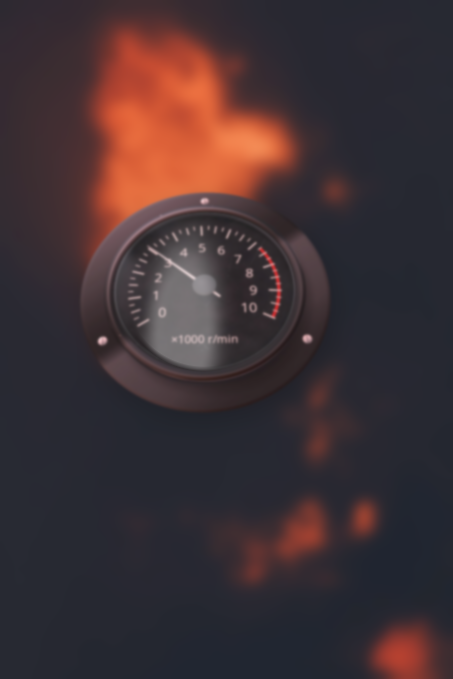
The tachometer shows {"value": 3000, "unit": "rpm"}
